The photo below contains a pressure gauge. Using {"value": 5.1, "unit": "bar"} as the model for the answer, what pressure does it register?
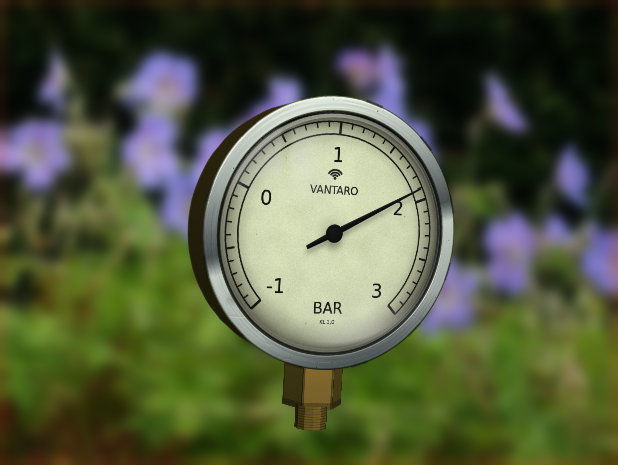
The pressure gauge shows {"value": 1.9, "unit": "bar"}
